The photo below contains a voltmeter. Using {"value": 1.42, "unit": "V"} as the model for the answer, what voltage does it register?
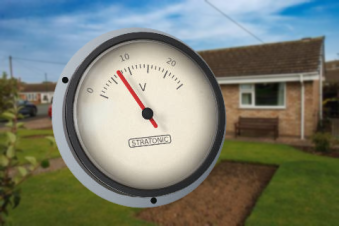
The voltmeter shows {"value": 7, "unit": "V"}
